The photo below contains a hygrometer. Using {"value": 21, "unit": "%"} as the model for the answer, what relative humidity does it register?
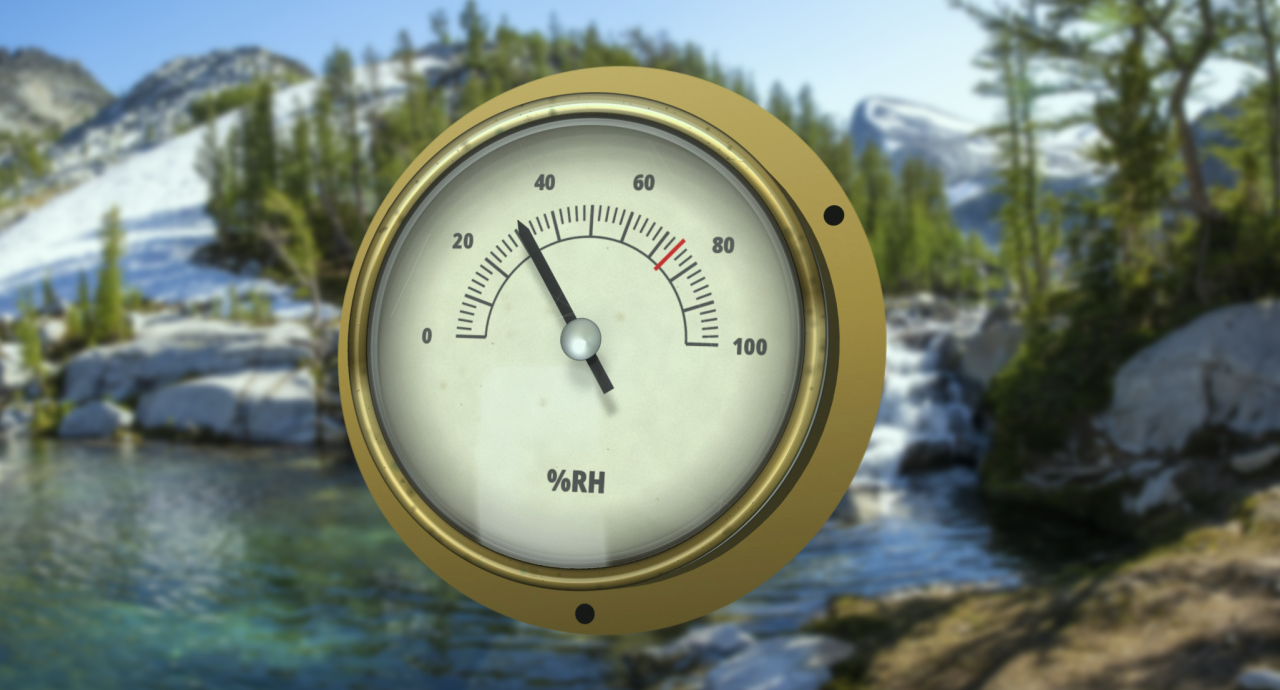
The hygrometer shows {"value": 32, "unit": "%"}
